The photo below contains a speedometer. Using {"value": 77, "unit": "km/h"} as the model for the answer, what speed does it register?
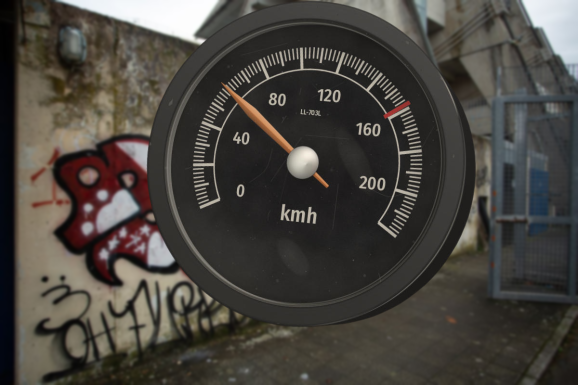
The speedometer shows {"value": 60, "unit": "km/h"}
